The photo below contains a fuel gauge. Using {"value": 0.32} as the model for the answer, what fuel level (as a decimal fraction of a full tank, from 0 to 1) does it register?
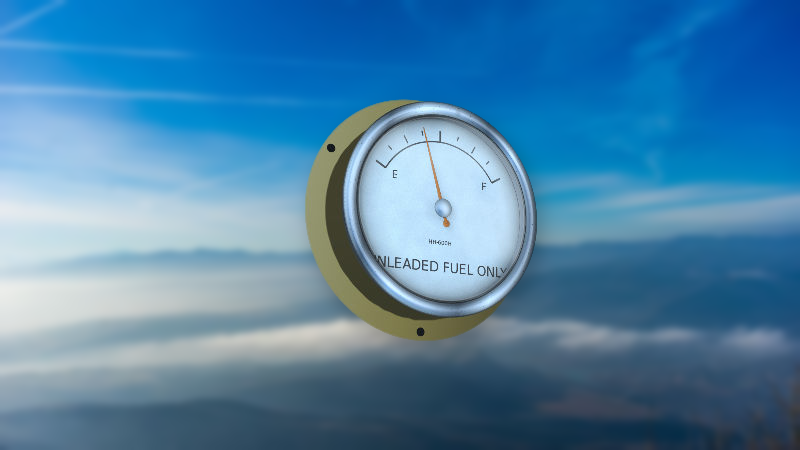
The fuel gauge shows {"value": 0.375}
